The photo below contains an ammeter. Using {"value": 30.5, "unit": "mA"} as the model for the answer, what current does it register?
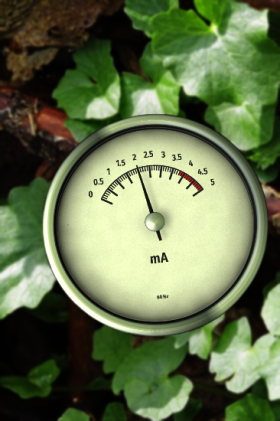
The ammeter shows {"value": 2, "unit": "mA"}
